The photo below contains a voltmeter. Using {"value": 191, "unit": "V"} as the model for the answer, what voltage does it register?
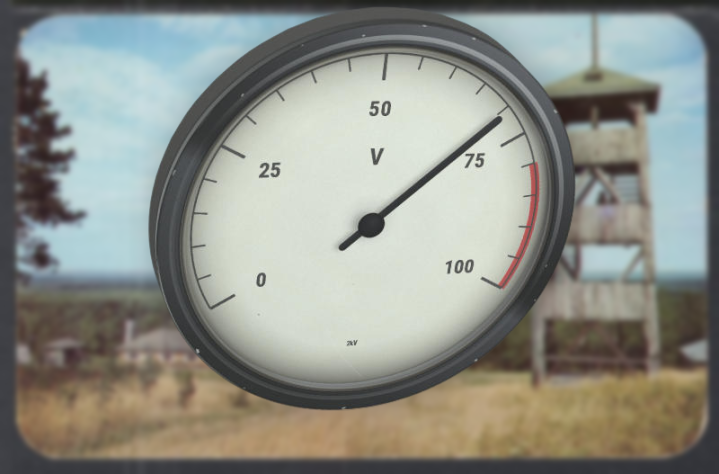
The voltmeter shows {"value": 70, "unit": "V"}
